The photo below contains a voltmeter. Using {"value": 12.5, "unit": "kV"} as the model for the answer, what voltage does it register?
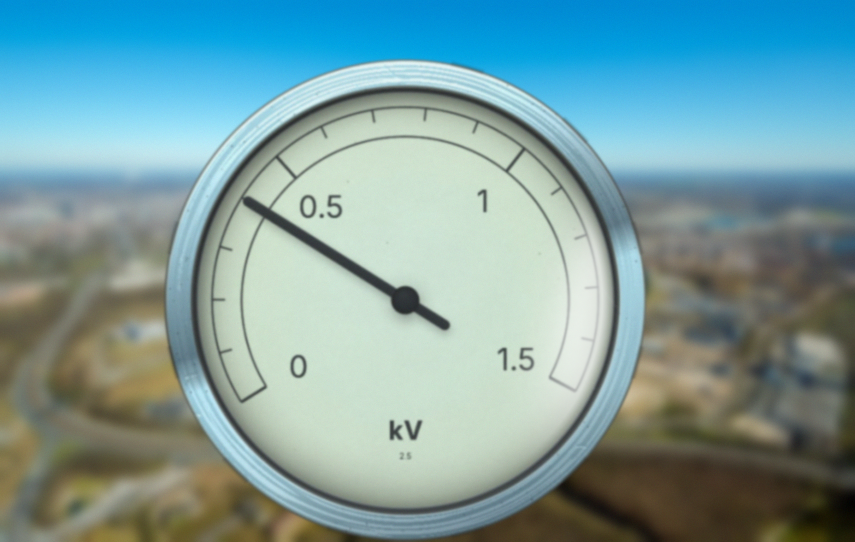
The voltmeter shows {"value": 0.4, "unit": "kV"}
